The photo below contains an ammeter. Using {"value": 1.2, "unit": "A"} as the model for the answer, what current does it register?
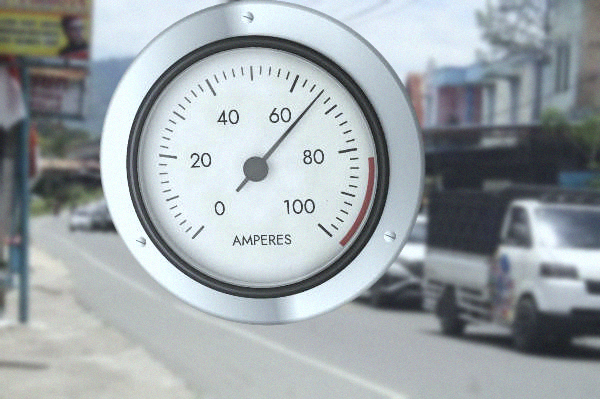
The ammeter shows {"value": 66, "unit": "A"}
